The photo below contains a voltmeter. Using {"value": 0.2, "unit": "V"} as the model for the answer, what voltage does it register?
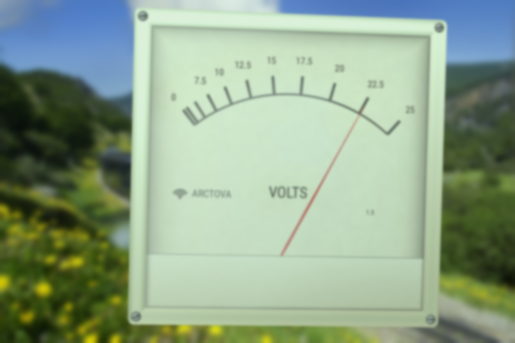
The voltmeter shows {"value": 22.5, "unit": "V"}
